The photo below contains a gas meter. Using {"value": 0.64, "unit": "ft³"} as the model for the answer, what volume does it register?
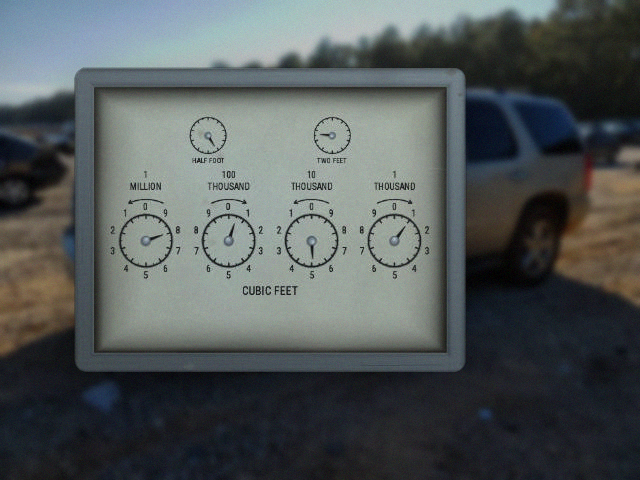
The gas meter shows {"value": 805100, "unit": "ft³"}
